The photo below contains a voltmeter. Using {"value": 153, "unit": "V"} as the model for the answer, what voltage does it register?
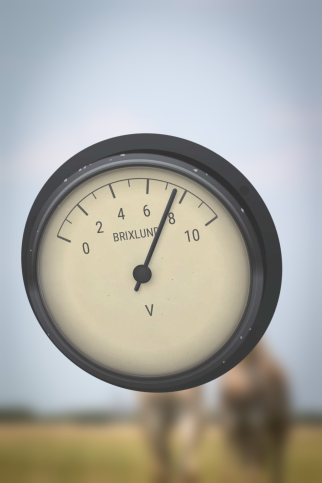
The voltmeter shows {"value": 7.5, "unit": "V"}
